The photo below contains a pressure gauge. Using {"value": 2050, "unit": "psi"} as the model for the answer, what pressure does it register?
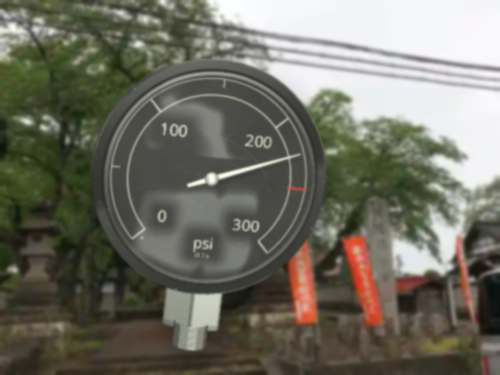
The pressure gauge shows {"value": 225, "unit": "psi"}
